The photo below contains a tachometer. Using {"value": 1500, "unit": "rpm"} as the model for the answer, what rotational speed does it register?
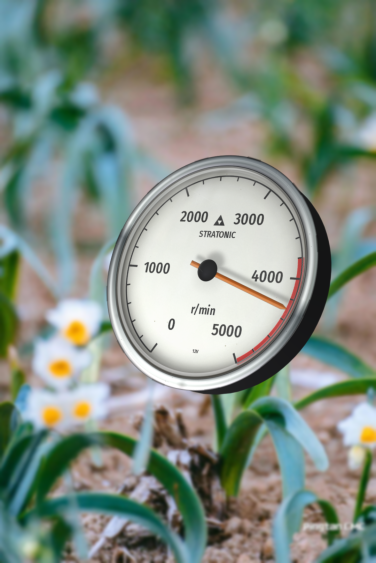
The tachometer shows {"value": 4300, "unit": "rpm"}
